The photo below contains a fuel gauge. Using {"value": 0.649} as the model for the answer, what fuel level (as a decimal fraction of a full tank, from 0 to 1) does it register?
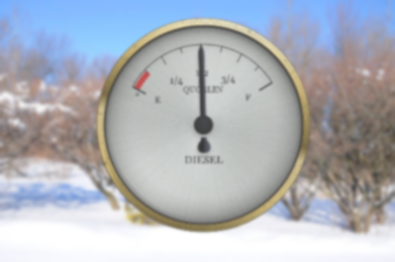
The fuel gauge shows {"value": 0.5}
